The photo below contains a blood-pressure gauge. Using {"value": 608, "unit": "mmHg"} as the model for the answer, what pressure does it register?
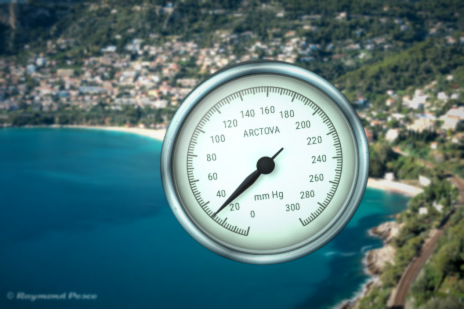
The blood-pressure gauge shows {"value": 30, "unit": "mmHg"}
